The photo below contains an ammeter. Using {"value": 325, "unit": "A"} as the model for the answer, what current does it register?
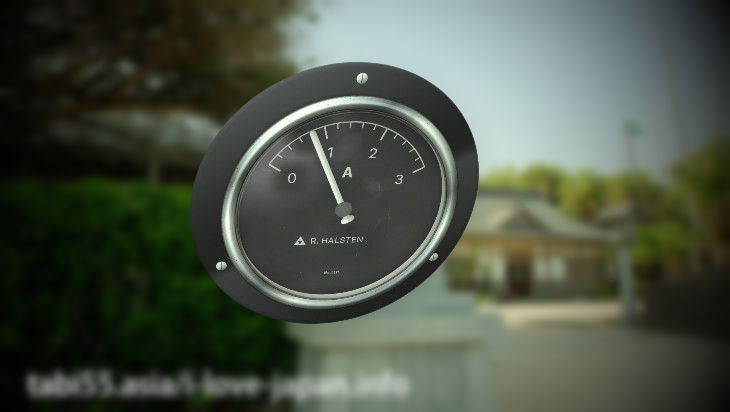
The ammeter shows {"value": 0.8, "unit": "A"}
